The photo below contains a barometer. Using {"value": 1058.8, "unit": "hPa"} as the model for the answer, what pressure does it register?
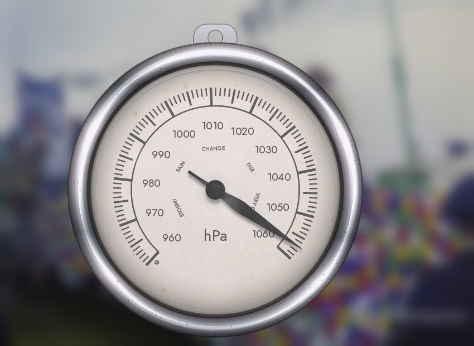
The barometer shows {"value": 1057, "unit": "hPa"}
